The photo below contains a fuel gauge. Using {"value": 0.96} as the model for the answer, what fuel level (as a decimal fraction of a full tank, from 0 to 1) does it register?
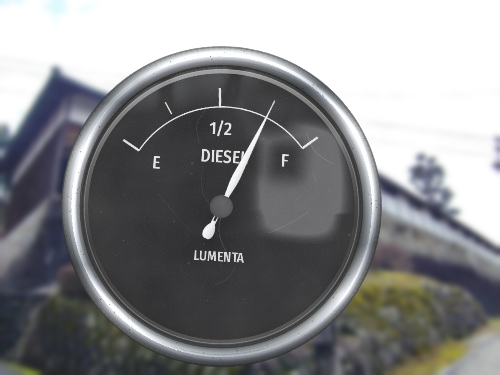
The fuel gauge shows {"value": 0.75}
